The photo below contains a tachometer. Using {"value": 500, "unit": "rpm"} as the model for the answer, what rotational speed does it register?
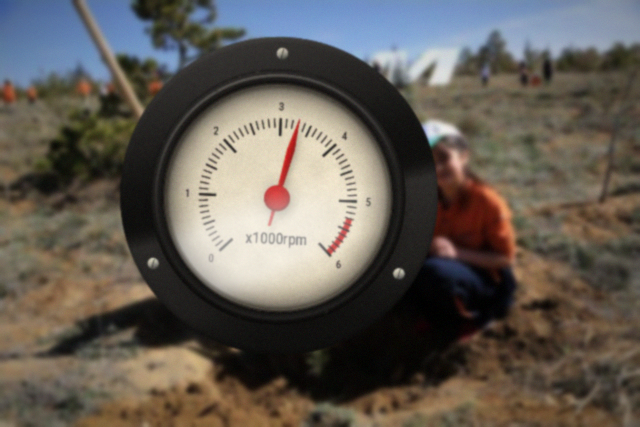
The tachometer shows {"value": 3300, "unit": "rpm"}
